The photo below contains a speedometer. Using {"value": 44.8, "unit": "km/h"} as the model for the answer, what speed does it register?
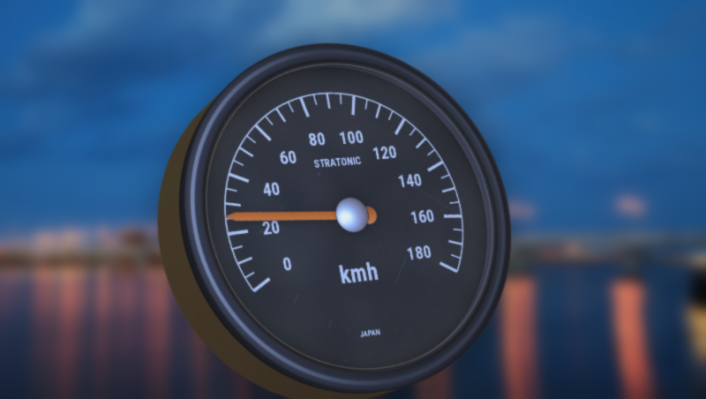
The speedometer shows {"value": 25, "unit": "km/h"}
